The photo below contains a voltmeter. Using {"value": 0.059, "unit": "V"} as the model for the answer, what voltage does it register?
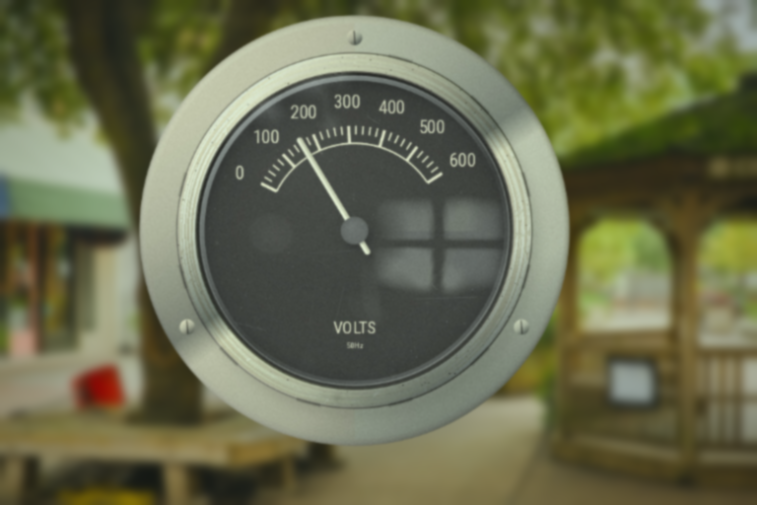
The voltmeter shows {"value": 160, "unit": "V"}
